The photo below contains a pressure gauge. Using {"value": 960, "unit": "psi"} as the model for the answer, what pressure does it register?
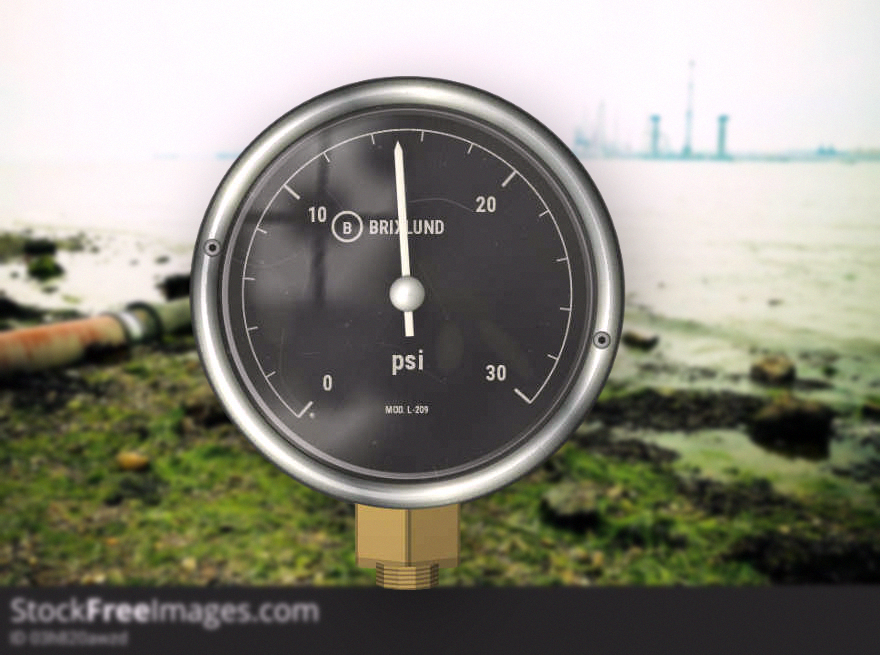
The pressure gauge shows {"value": 15, "unit": "psi"}
